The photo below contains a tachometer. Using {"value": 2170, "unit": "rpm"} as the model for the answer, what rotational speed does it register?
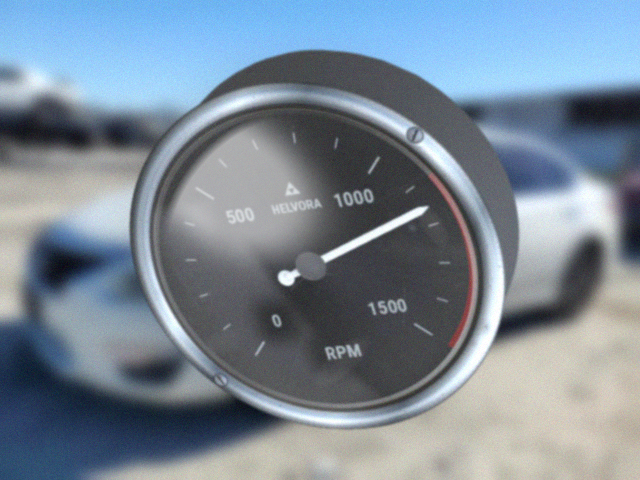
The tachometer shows {"value": 1150, "unit": "rpm"}
